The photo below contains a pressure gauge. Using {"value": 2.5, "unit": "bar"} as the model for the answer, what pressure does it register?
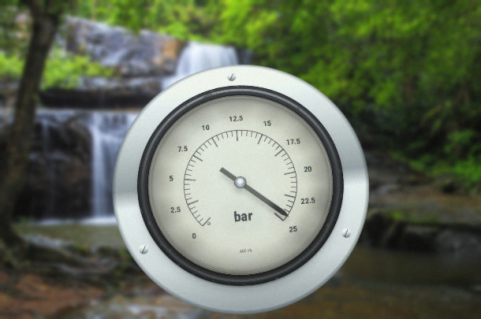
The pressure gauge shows {"value": 24.5, "unit": "bar"}
